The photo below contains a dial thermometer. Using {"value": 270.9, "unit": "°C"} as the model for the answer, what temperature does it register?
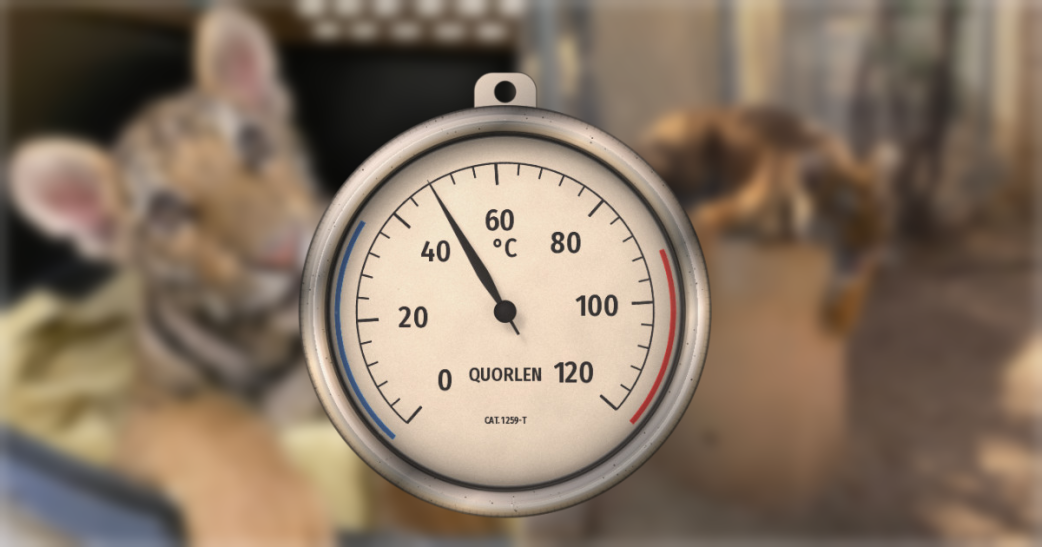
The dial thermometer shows {"value": 48, "unit": "°C"}
